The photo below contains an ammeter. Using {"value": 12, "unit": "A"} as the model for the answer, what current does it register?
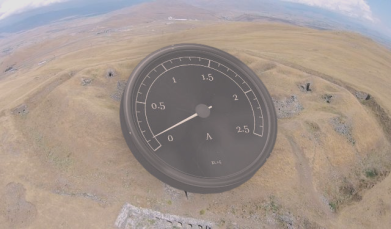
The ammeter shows {"value": 0.1, "unit": "A"}
